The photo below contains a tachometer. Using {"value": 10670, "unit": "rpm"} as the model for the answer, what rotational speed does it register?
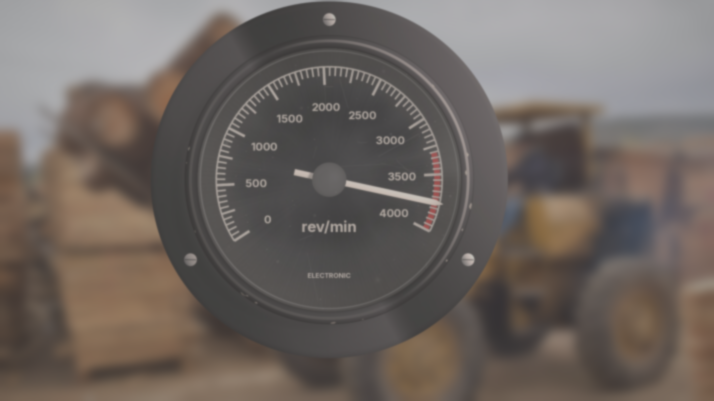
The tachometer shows {"value": 3750, "unit": "rpm"}
